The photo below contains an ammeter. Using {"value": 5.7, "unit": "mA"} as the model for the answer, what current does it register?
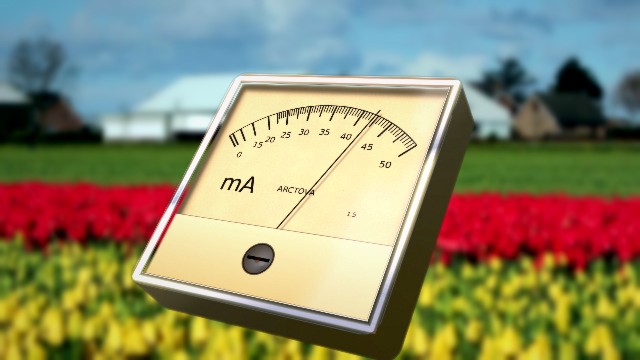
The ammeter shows {"value": 42.5, "unit": "mA"}
